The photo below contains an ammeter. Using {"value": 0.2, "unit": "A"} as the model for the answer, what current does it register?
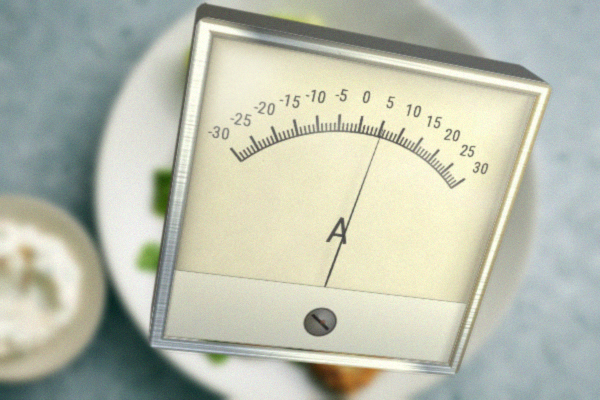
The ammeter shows {"value": 5, "unit": "A"}
